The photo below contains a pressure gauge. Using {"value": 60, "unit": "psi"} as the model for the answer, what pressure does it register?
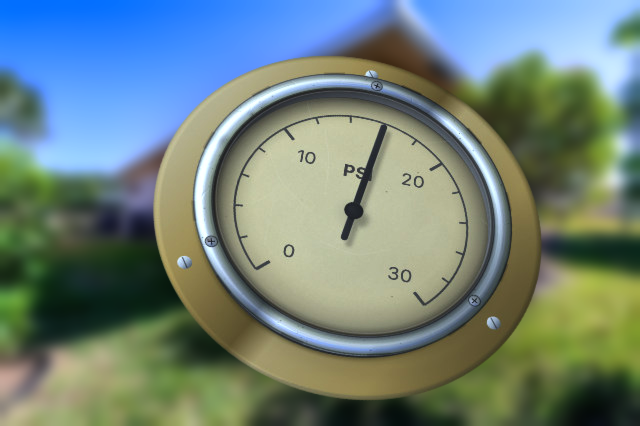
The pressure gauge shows {"value": 16, "unit": "psi"}
